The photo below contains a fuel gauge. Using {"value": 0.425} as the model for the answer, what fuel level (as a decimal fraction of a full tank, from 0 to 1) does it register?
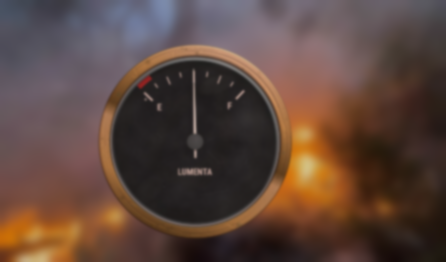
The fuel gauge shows {"value": 0.5}
